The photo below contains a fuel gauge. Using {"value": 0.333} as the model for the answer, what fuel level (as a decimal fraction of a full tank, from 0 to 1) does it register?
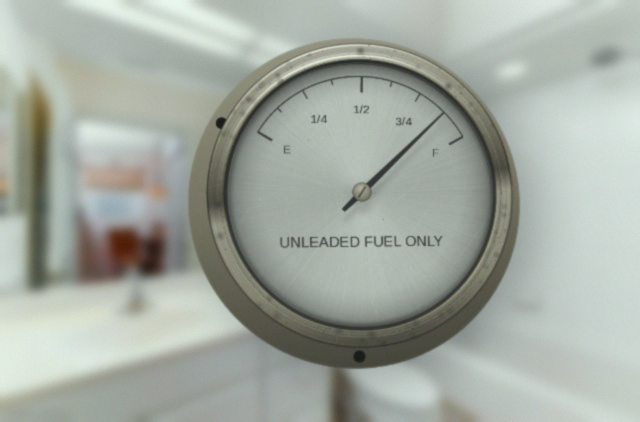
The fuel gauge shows {"value": 0.875}
